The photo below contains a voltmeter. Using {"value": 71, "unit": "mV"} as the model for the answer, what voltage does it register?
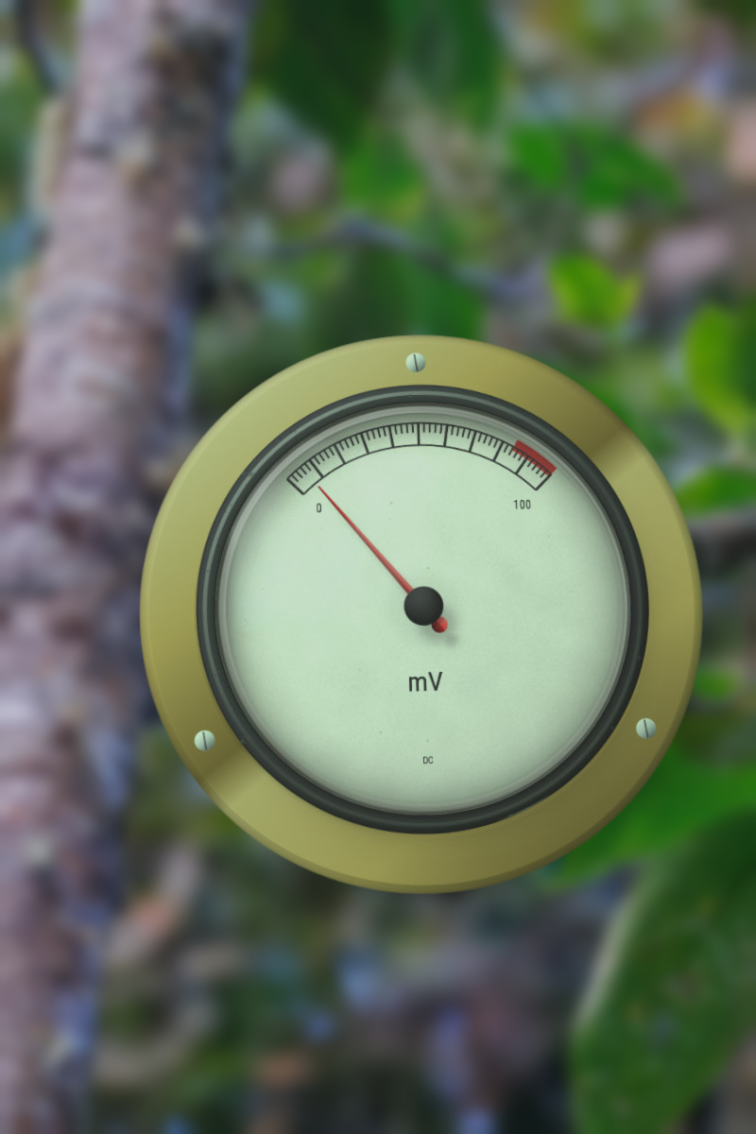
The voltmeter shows {"value": 6, "unit": "mV"}
